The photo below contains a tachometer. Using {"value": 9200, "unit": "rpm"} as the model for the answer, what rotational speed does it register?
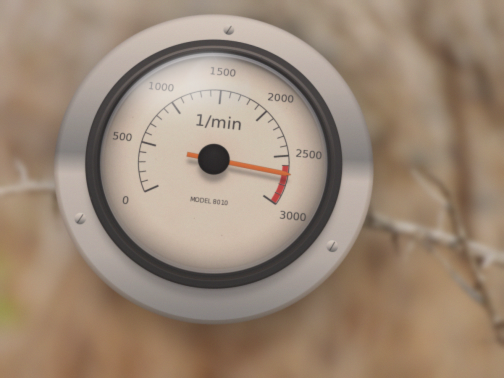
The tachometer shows {"value": 2700, "unit": "rpm"}
